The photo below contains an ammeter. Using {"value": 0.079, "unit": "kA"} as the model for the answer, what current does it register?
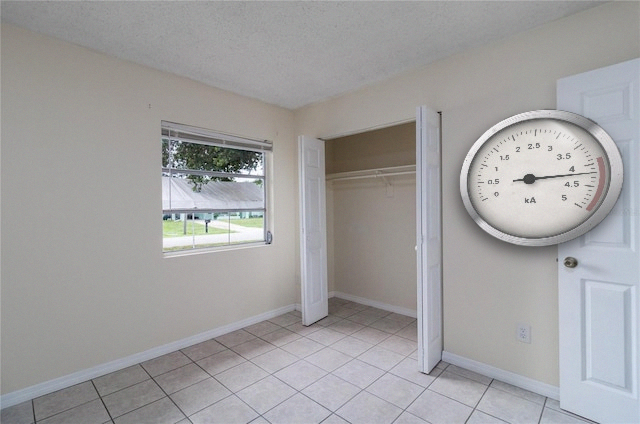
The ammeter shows {"value": 4.2, "unit": "kA"}
